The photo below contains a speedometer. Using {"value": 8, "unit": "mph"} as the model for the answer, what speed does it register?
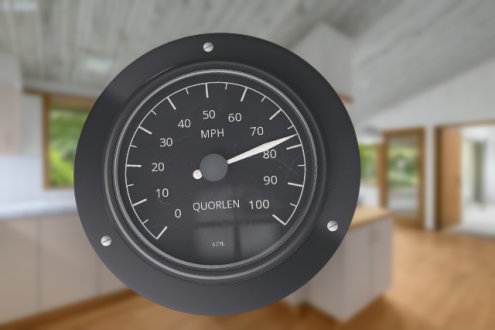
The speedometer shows {"value": 77.5, "unit": "mph"}
